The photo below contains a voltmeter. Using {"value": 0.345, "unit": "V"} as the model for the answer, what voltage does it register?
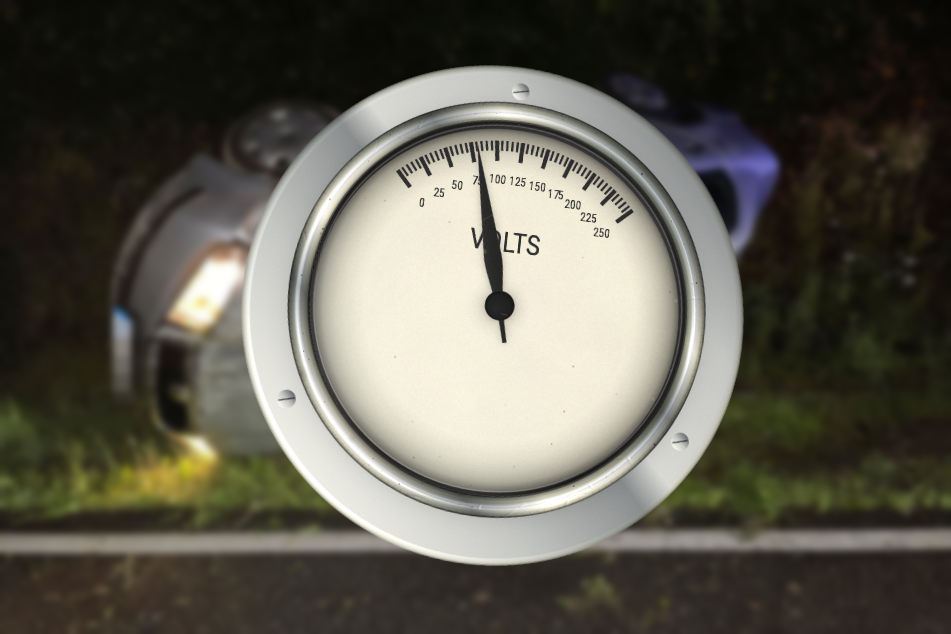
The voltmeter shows {"value": 80, "unit": "V"}
